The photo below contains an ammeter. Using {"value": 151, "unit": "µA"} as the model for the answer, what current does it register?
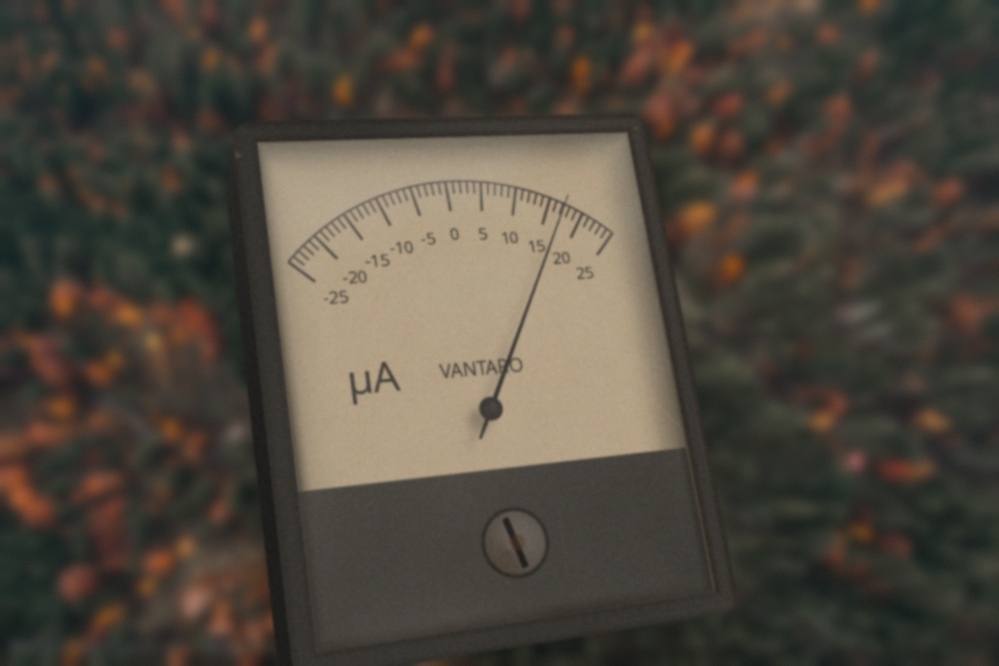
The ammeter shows {"value": 17, "unit": "µA"}
